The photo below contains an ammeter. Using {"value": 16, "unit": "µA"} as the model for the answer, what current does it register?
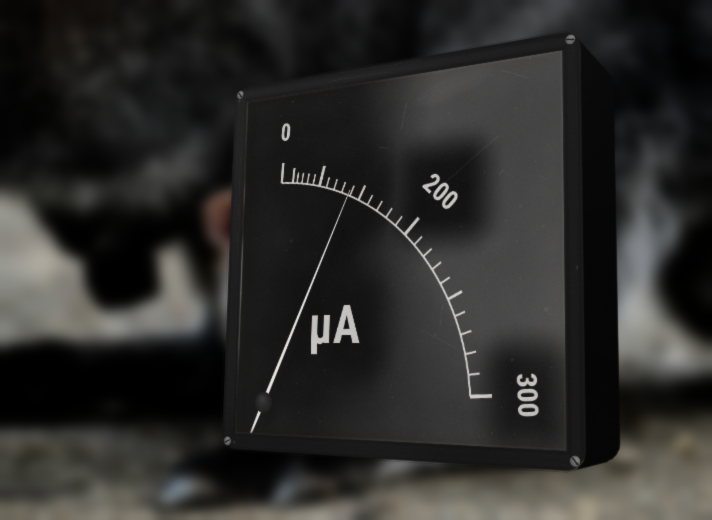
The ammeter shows {"value": 140, "unit": "µA"}
